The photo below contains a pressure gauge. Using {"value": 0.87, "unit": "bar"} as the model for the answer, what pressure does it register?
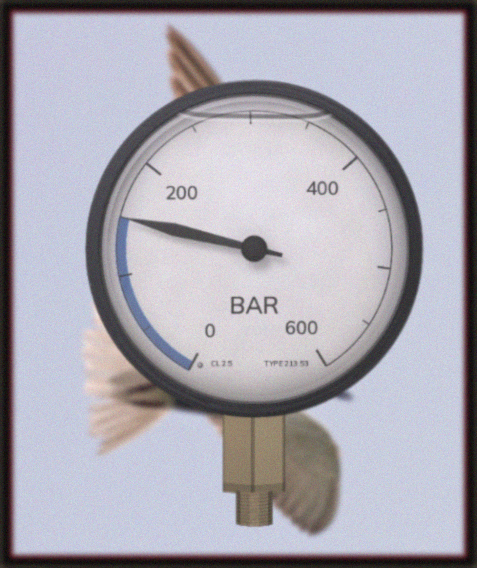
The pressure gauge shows {"value": 150, "unit": "bar"}
